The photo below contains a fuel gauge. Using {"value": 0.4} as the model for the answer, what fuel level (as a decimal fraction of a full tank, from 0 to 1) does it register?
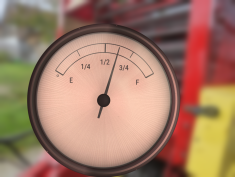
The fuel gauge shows {"value": 0.625}
